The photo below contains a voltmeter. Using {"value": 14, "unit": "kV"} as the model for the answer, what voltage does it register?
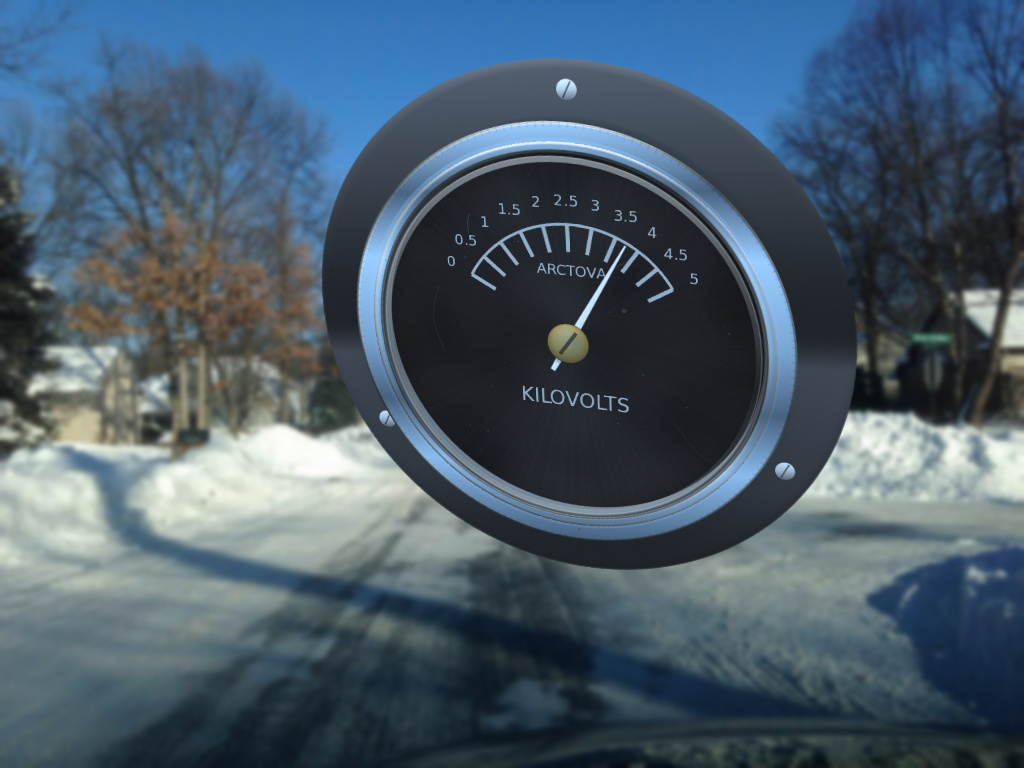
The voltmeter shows {"value": 3.75, "unit": "kV"}
